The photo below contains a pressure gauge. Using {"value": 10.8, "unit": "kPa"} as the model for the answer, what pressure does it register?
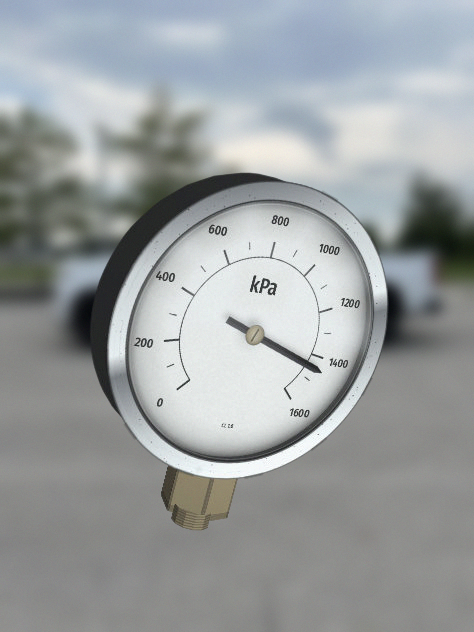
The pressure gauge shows {"value": 1450, "unit": "kPa"}
